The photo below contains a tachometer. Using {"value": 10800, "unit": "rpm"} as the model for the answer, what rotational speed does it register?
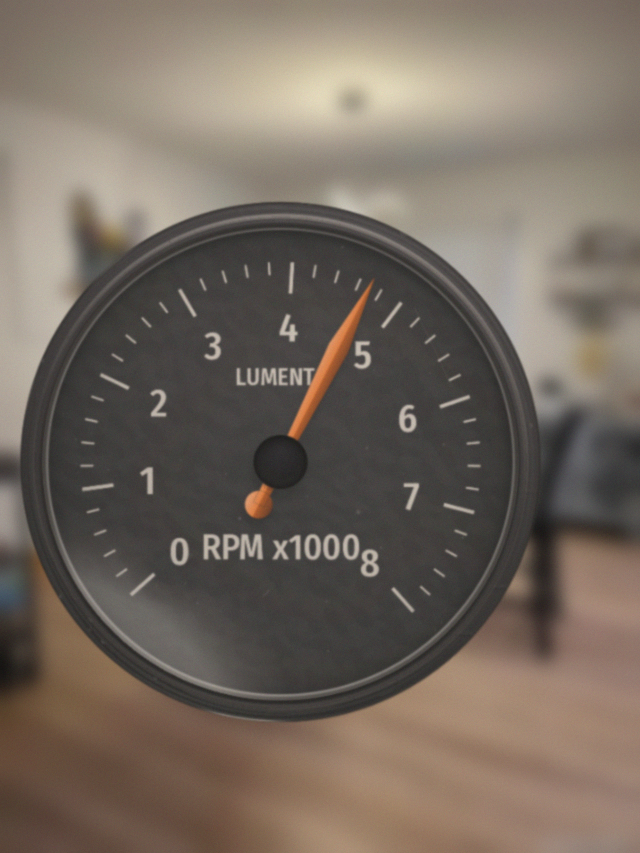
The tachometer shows {"value": 4700, "unit": "rpm"}
